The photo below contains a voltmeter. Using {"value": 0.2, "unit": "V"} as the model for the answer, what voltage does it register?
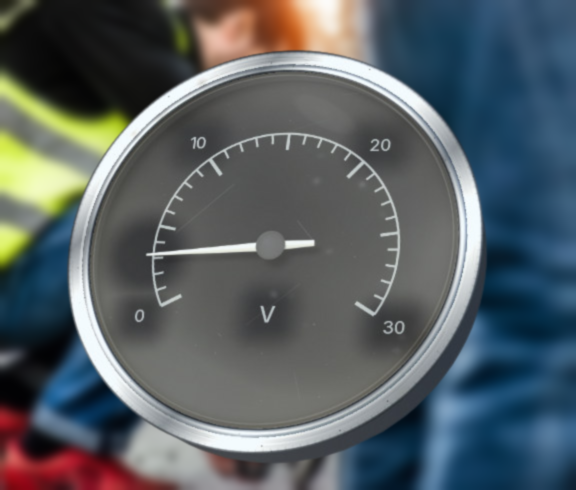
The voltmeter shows {"value": 3, "unit": "V"}
